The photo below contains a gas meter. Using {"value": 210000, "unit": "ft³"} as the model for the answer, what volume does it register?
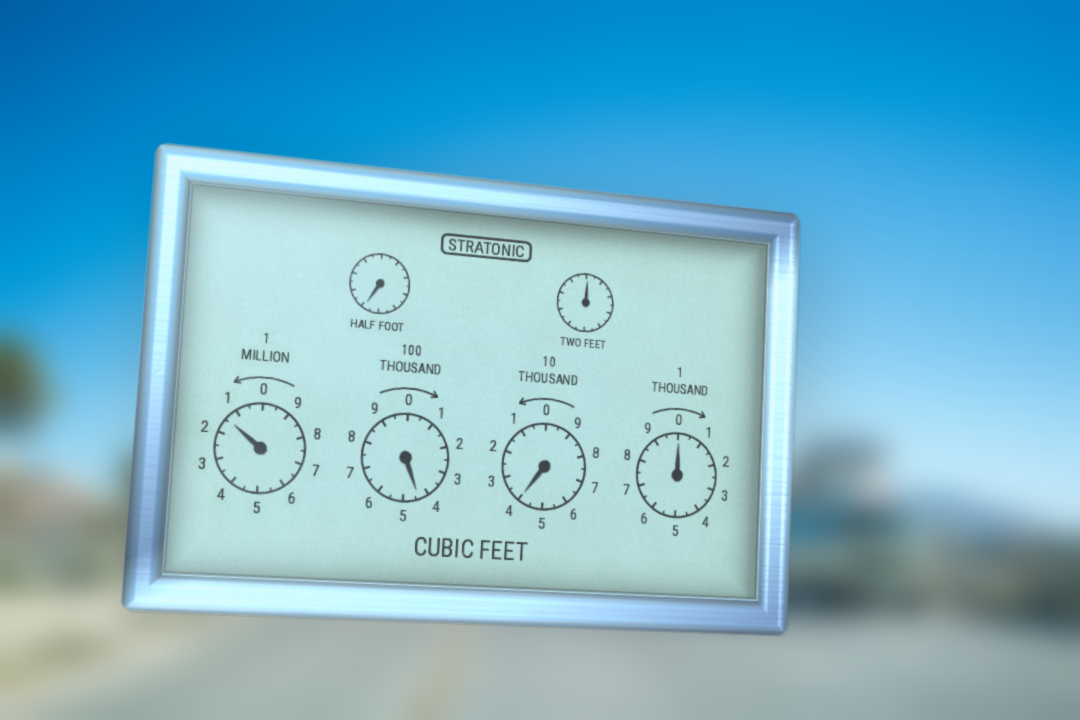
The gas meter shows {"value": 144000, "unit": "ft³"}
